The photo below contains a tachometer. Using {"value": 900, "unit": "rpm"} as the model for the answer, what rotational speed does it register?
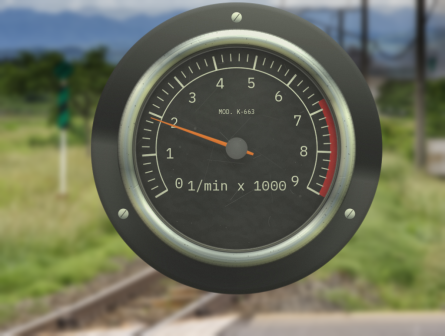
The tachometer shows {"value": 1900, "unit": "rpm"}
